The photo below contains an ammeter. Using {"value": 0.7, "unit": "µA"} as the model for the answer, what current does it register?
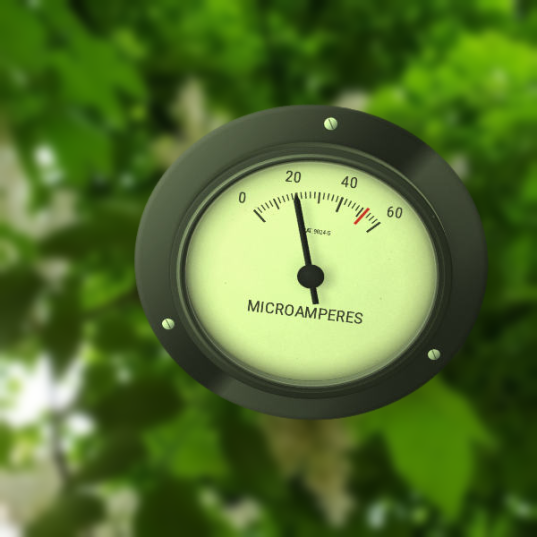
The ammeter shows {"value": 20, "unit": "µA"}
